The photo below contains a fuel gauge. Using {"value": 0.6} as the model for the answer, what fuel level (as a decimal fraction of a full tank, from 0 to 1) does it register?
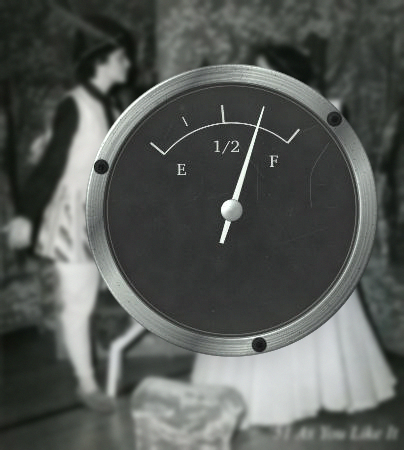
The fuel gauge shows {"value": 0.75}
